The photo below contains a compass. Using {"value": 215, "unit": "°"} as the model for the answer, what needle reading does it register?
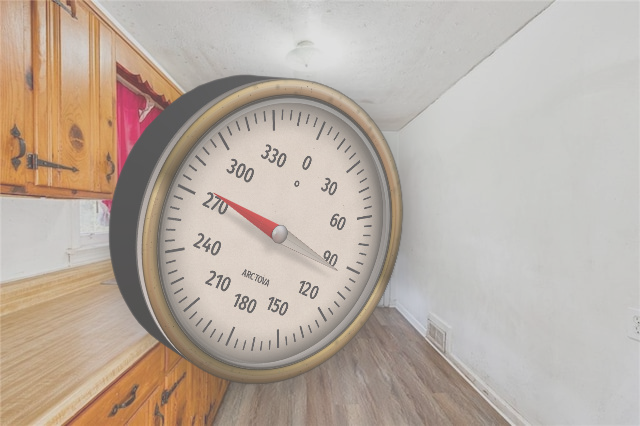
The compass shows {"value": 275, "unit": "°"}
